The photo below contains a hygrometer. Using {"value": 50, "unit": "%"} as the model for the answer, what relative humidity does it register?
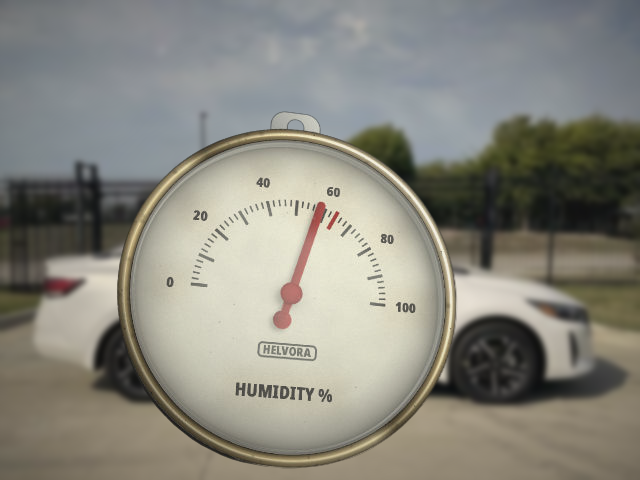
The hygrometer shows {"value": 58, "unit": "%"}
